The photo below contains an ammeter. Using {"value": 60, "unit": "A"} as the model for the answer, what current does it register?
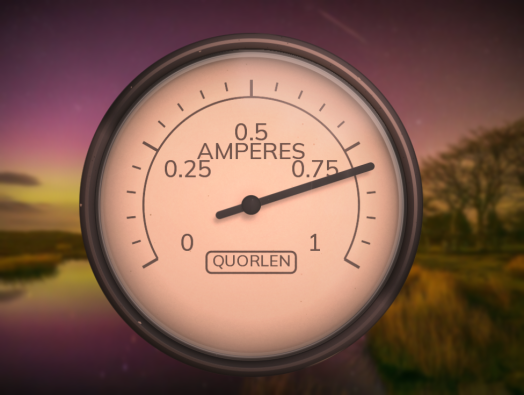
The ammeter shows {"value": 0.8, "unit": "A"}
